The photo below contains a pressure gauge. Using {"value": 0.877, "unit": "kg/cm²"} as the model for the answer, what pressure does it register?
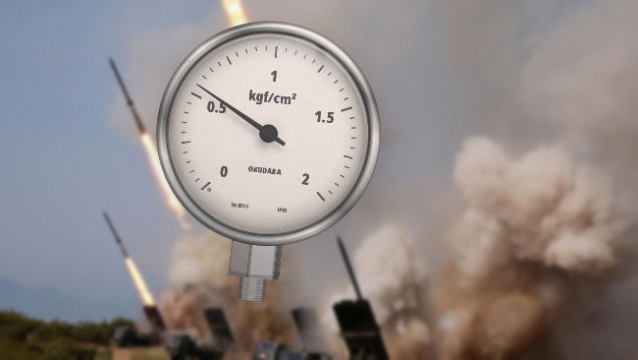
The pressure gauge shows {"value": 0.55, "unit": "kg/cm²"}
